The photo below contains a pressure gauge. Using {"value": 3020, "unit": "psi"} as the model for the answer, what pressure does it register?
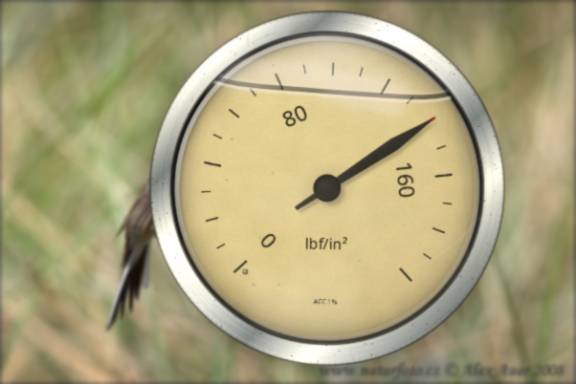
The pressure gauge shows {"value": 140, "unit": "psi"}
